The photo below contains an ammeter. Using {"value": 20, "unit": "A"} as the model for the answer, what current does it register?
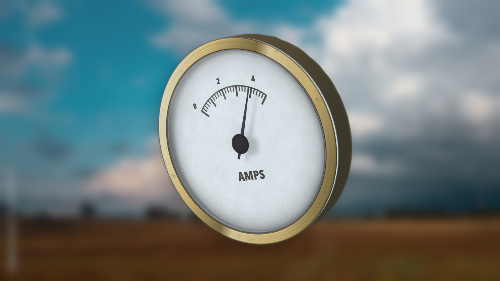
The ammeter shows {"value": 4, "unit": "A"}
